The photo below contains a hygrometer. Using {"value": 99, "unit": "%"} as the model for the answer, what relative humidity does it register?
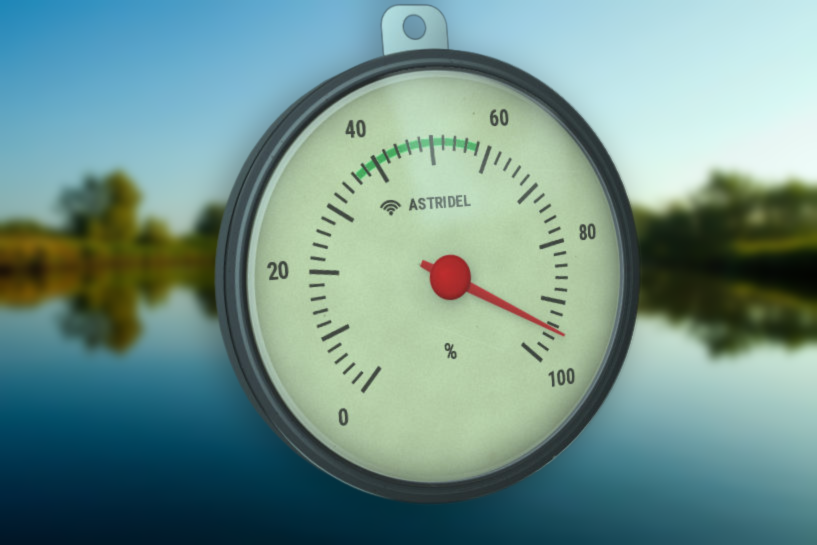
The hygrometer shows {"value": 95, "unit": "%"}
